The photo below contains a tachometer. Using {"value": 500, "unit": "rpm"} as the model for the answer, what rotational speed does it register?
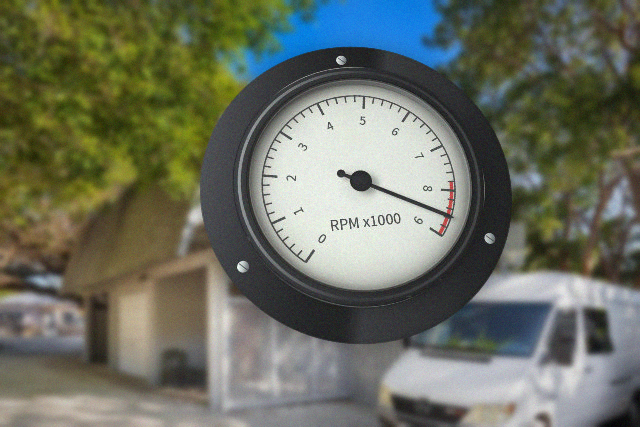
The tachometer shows {"value": 8600, "unit": "rpm"}
